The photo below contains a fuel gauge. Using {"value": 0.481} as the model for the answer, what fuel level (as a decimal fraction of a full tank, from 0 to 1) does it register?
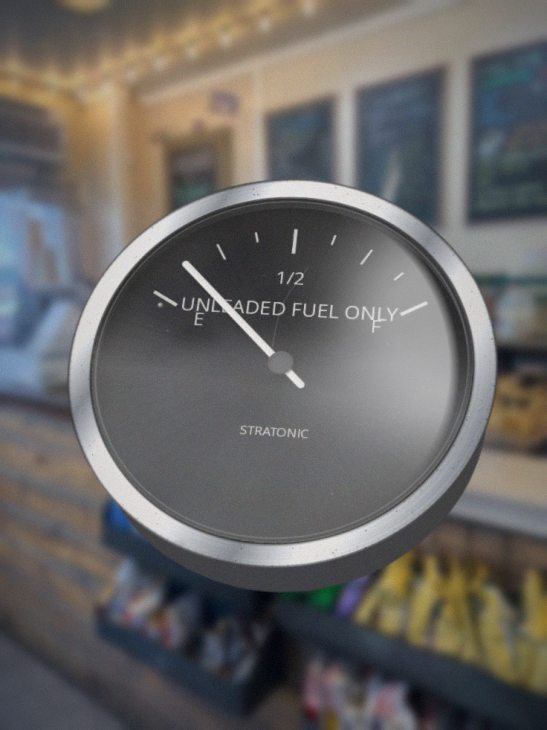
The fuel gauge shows {"value": 0.125}
